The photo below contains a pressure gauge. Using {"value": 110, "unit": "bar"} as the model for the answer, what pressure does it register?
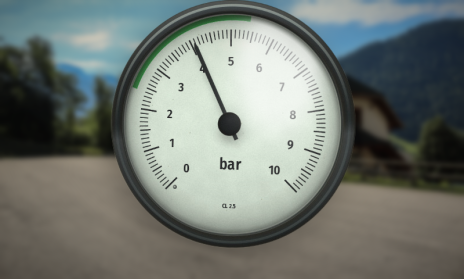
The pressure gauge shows {"value": 4.1, "unit": "bar"}
